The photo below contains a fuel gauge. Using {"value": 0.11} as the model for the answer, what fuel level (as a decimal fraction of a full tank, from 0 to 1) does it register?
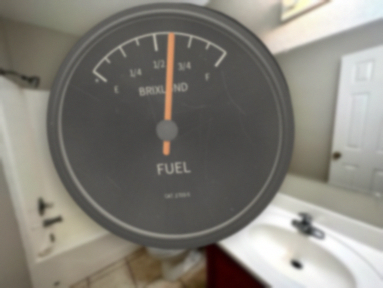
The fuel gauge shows {"value": 0.625}
